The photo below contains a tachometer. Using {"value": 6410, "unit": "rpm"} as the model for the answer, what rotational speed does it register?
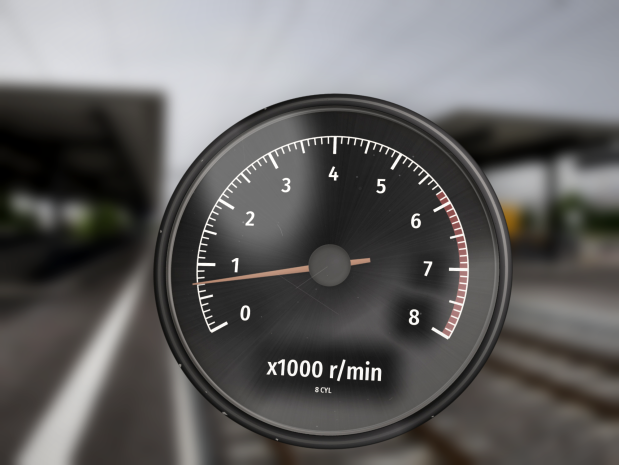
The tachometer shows {"value": 700, "unit": "rpm"}
